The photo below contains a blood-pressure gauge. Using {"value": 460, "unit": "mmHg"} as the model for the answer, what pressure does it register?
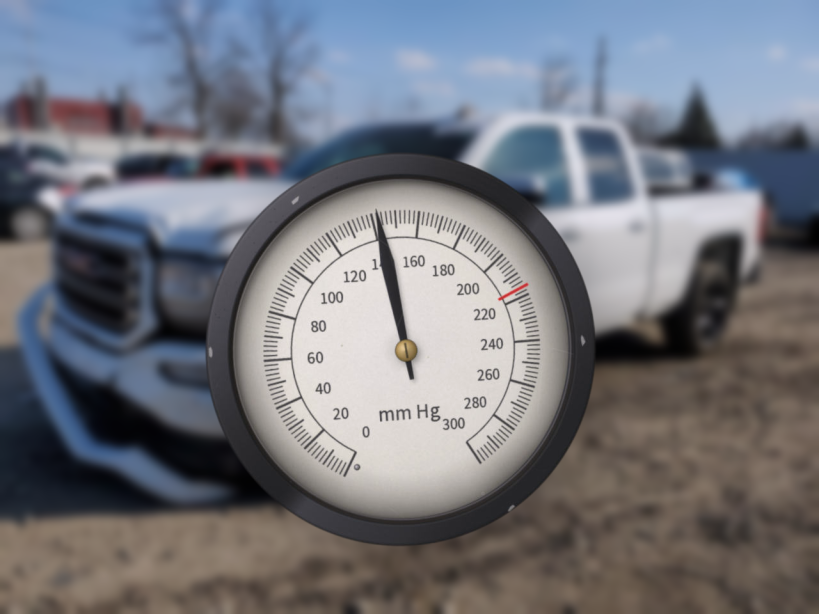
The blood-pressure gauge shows {"value": 142, "unit": "mmHg"}
